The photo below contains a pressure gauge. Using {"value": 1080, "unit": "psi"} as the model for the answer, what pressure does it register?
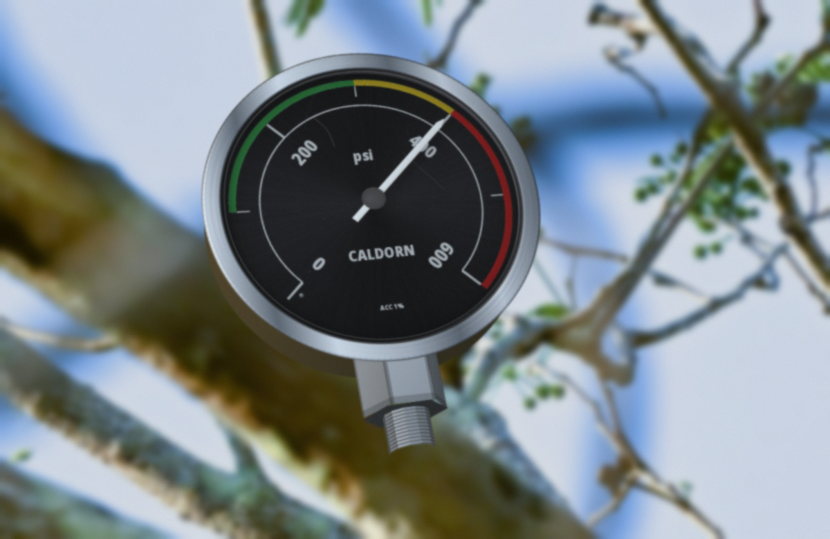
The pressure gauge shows {"value": 400, "unit": "psi"}
